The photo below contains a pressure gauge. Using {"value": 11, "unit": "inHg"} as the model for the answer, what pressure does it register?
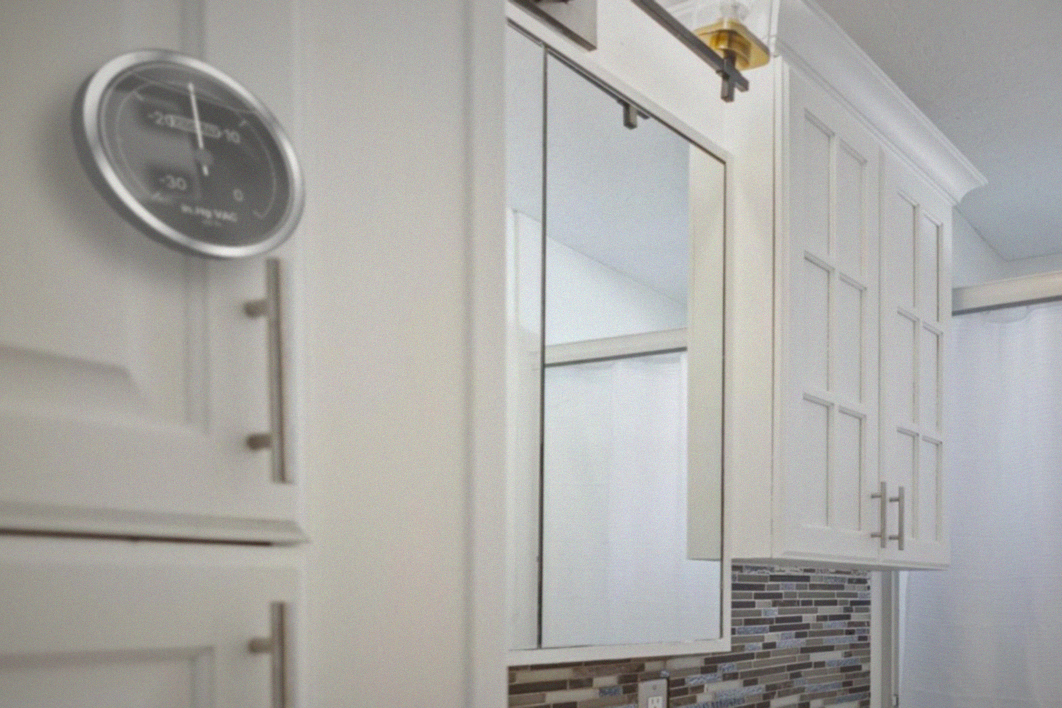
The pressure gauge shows {"value": -15, "unit": "inHg"}
